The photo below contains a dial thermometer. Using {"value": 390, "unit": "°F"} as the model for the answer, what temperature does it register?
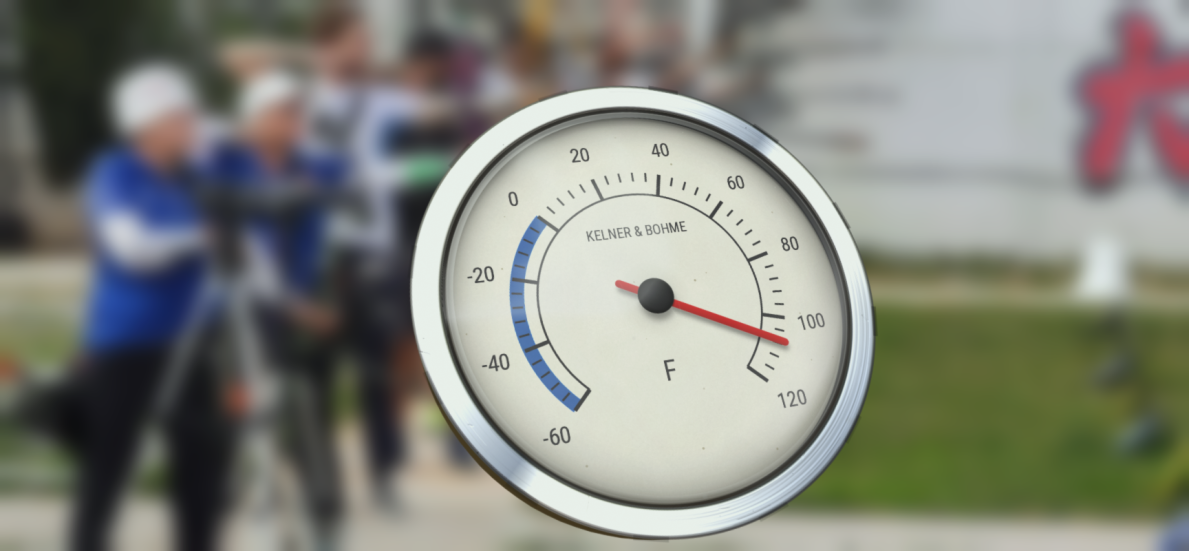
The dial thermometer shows {"value": 108, "unit": "°F"}
